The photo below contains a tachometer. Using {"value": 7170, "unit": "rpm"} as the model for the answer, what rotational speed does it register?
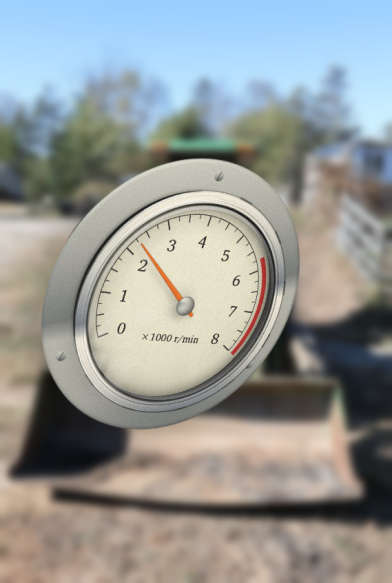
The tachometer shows {"value": 2250, "unit": "rpm"}
